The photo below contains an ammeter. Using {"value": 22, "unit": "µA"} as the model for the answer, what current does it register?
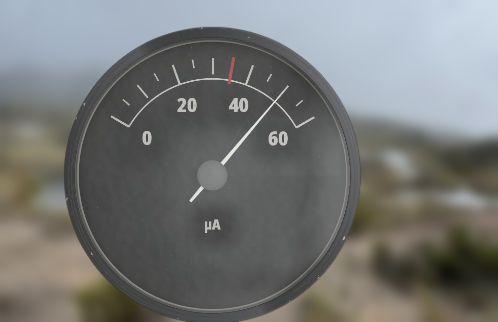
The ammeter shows {"value": 50, "unit": "µA"}
